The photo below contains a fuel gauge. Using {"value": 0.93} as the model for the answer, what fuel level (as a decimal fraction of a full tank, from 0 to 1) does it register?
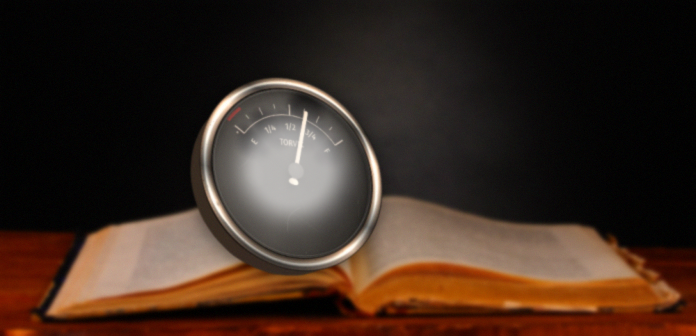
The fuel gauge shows {"value": 0.625}
